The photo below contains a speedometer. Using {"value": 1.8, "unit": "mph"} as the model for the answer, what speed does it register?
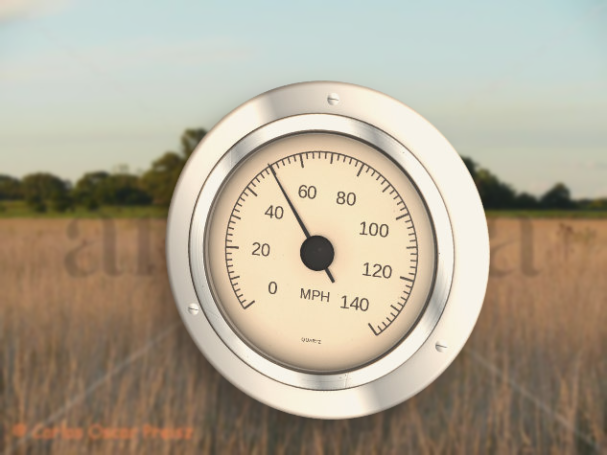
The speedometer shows {"value": 50, "unit": "mph"}
